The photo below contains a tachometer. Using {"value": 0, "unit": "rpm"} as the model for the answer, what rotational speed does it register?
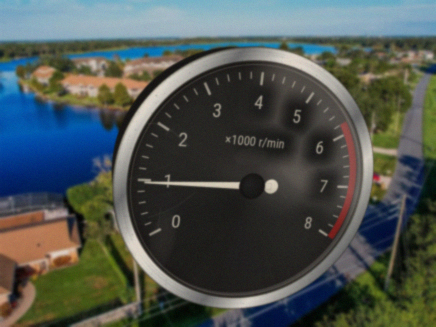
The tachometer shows {"value": 1000, "unit": "rpm"}
